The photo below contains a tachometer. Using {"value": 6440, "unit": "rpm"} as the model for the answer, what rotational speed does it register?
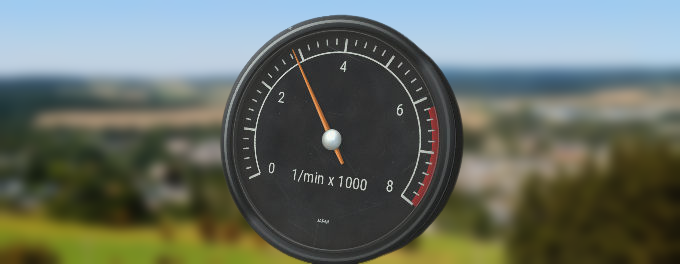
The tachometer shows {"value": 2900, "unit": "rpm"}
